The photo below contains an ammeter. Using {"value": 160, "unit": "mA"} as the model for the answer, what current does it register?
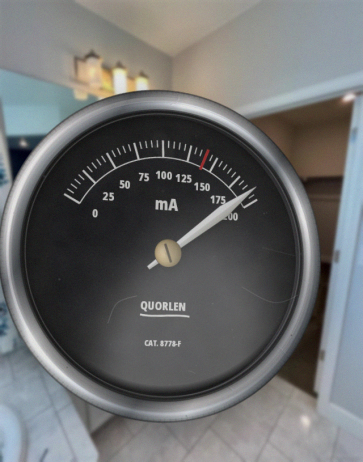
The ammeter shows {"value": 190, "unit": "mA"}
